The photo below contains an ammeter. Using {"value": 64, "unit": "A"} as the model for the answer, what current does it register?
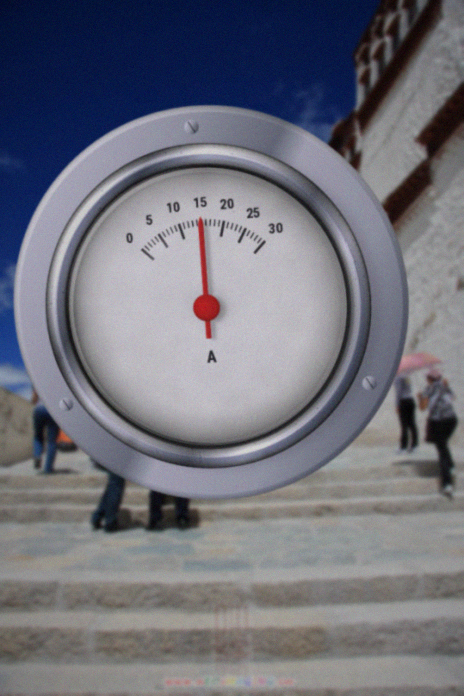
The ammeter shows {"value": 15, "unit": "A"}
